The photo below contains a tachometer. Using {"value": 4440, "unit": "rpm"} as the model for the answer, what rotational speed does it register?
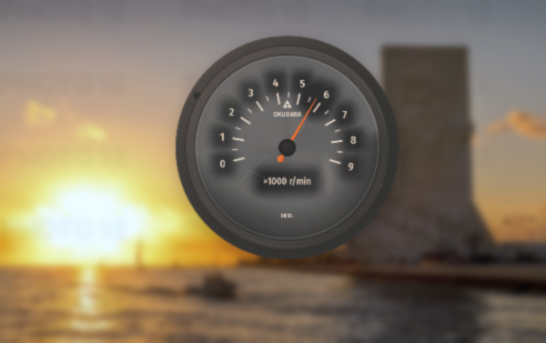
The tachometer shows {"value": 5750, "unit": "rpm"}
